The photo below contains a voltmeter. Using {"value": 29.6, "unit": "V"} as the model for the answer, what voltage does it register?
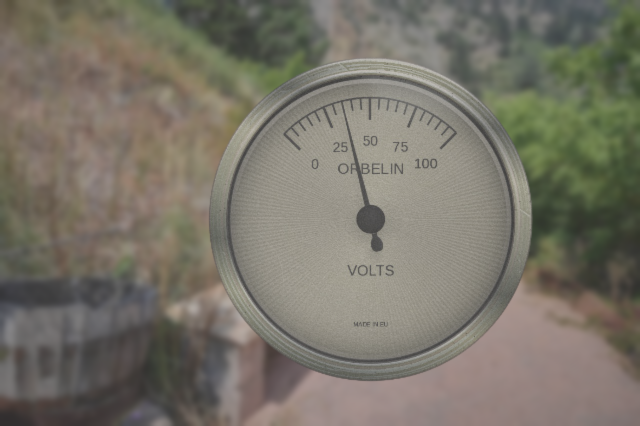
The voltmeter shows {"value": 35, "unit": "V"}
